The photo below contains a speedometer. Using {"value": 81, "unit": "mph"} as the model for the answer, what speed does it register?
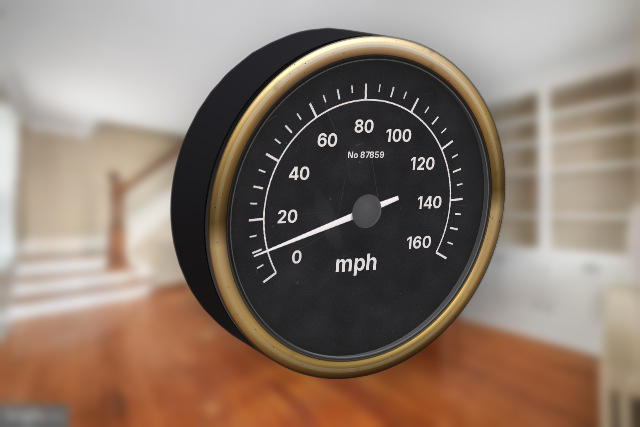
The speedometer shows {"value": 10, "unit": "mph"}
